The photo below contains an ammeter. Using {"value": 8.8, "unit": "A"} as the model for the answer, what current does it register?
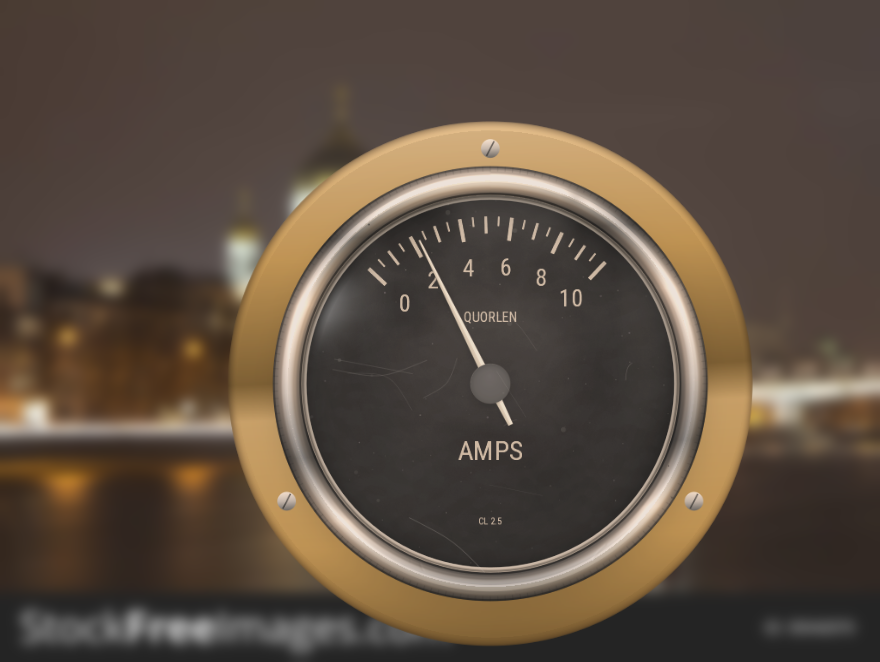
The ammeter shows {"value": 2.25, "unit": "A"}
